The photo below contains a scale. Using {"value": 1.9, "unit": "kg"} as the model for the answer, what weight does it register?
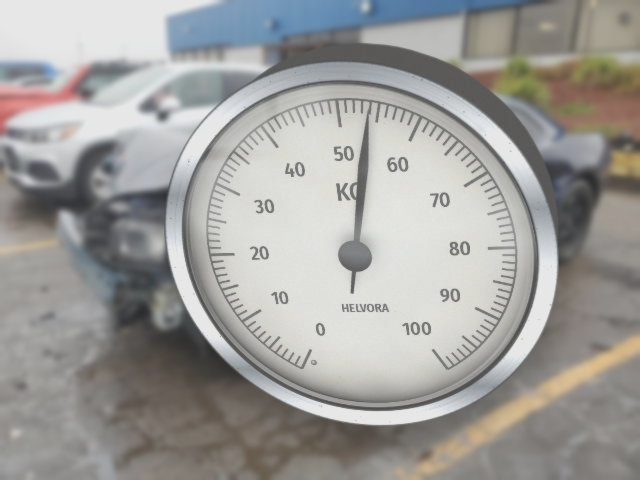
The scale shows {"value": 54, "unit": "kg"}
